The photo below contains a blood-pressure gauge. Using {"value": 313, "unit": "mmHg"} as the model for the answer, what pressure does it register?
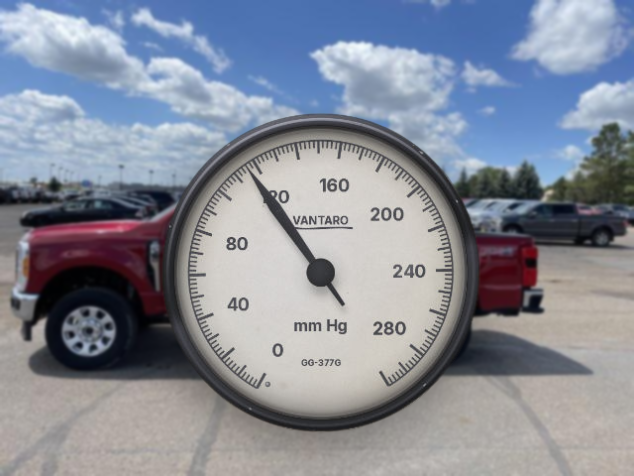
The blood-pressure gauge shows {"value": 116, "unit": "mmHg"}
